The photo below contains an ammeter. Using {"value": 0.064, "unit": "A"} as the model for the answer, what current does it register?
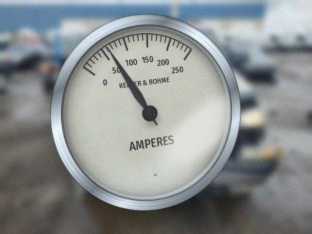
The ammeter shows {"value": 60, "unit": "A"}
